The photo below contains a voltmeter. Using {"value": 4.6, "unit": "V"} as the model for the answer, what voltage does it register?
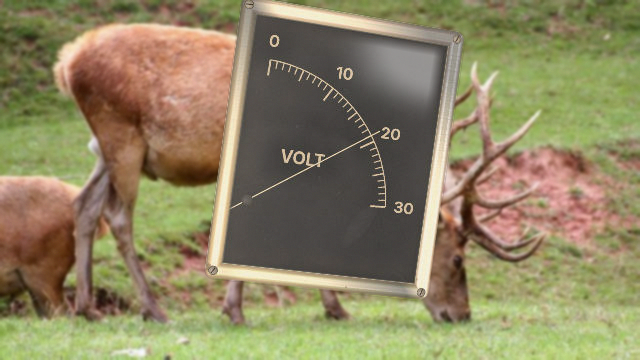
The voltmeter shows {"value": 19, "unit": "V"}
